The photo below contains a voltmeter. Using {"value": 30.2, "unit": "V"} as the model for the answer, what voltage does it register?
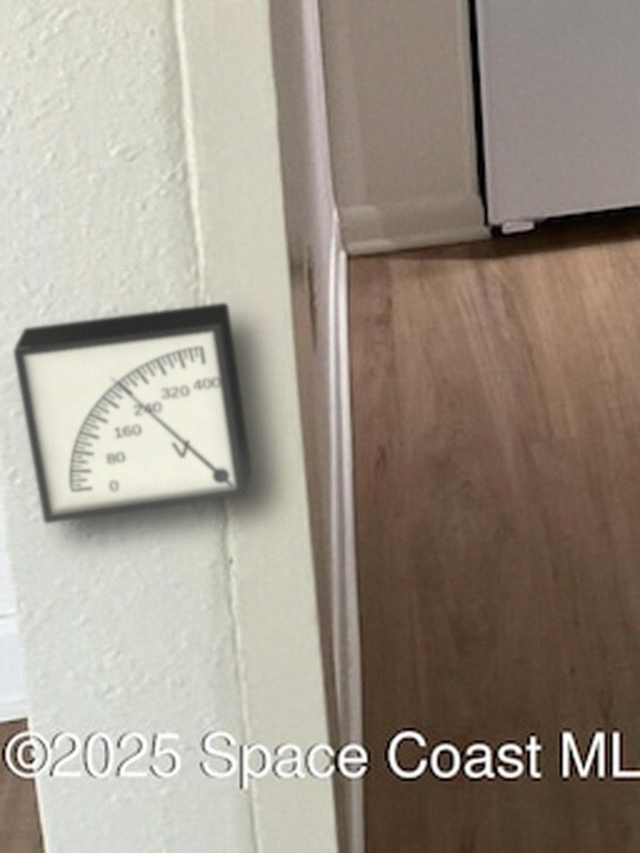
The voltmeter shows {"value": 240, "unit": "V"}
